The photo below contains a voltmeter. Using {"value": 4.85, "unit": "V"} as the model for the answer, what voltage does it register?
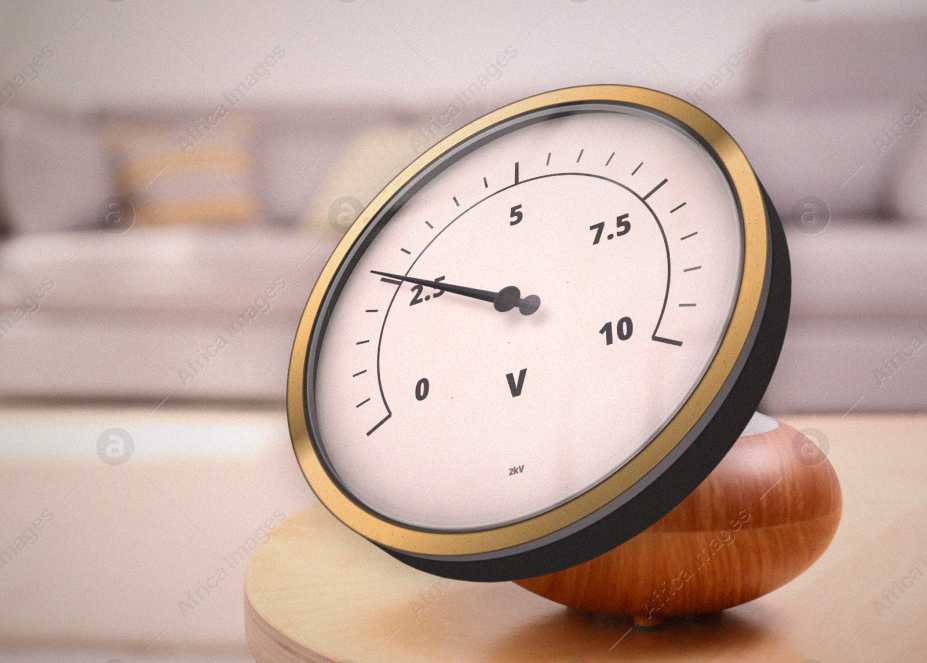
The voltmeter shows {"value": 2.5, "unit": "V"}
